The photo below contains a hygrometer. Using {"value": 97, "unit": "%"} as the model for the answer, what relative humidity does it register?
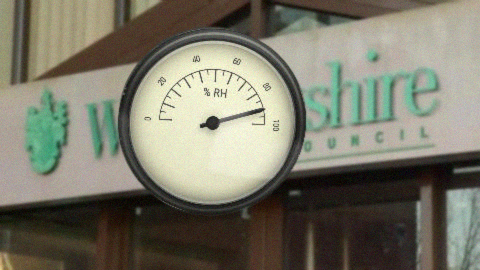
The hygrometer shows {"value": 90, "unit": "%"}
